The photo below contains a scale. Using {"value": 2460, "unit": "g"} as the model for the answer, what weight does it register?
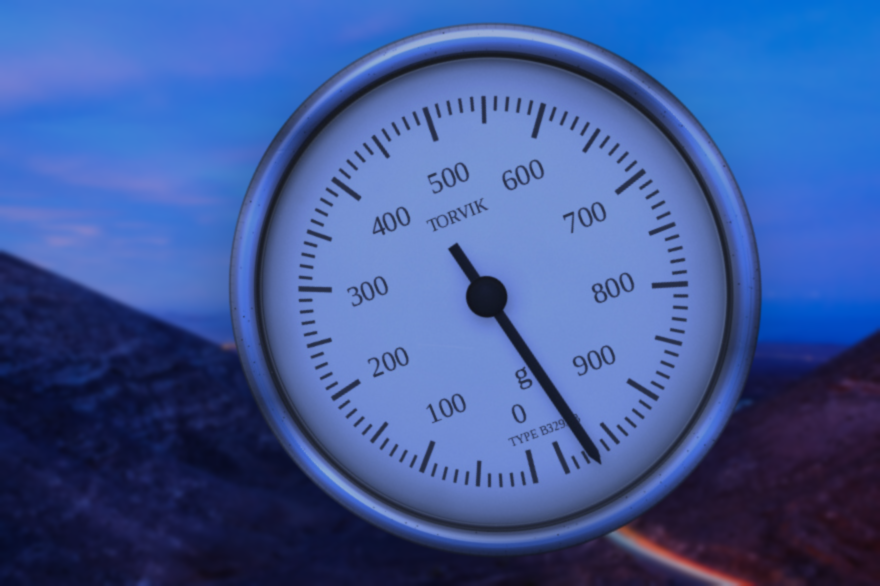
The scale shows {"value": 970, "unit": "g"}
